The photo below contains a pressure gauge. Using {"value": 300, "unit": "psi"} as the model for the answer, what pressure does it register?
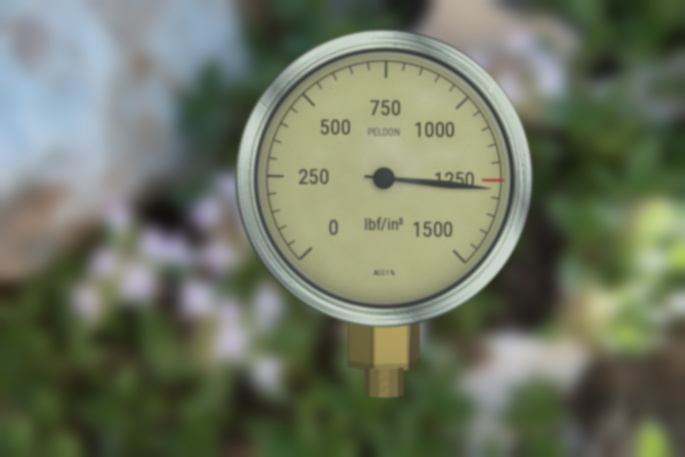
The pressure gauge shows {"value": 1275, "unit": "psi"}
